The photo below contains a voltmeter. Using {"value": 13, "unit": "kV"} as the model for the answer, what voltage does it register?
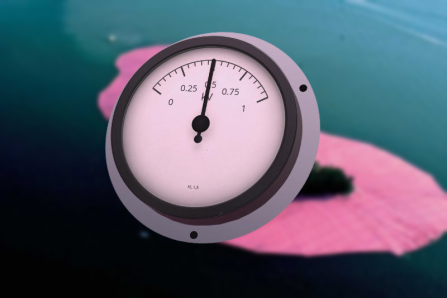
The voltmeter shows {"value": 0.5, "unit": "kV"}
